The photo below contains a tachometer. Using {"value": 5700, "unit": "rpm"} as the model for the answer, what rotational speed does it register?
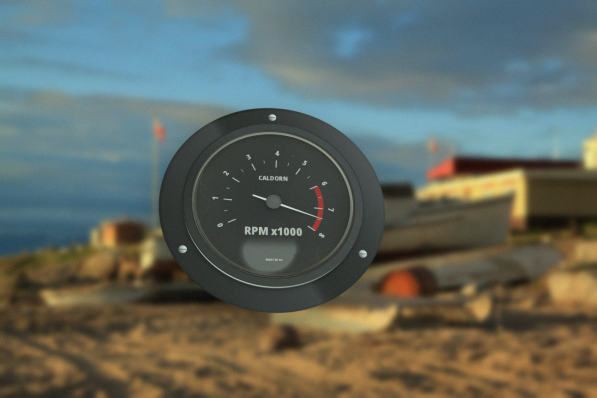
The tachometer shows {"value": 7500, "unit": "rpm"}
